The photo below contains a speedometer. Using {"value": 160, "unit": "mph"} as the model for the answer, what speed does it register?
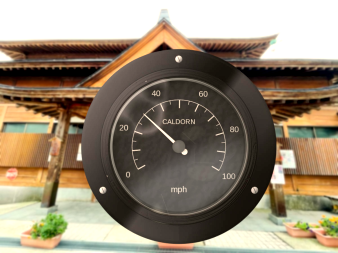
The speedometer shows {"value": 30, "unit": "mph"}
